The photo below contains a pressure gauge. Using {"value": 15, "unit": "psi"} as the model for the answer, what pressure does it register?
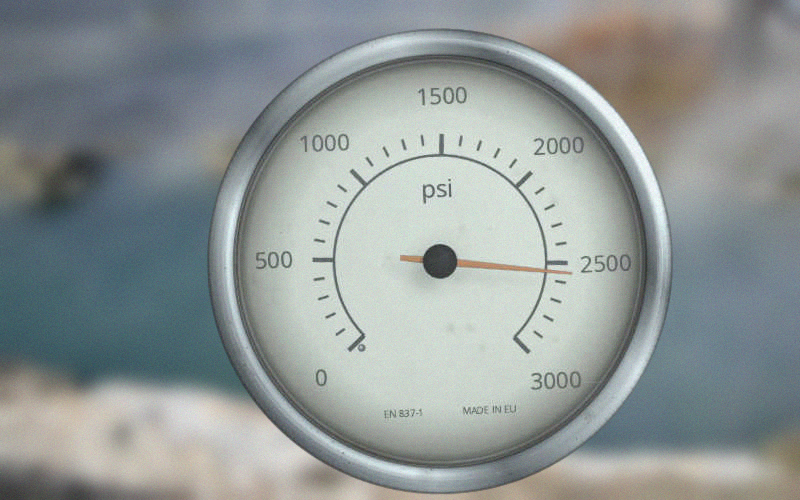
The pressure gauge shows {"value": 2550, "unit": "psi"}
